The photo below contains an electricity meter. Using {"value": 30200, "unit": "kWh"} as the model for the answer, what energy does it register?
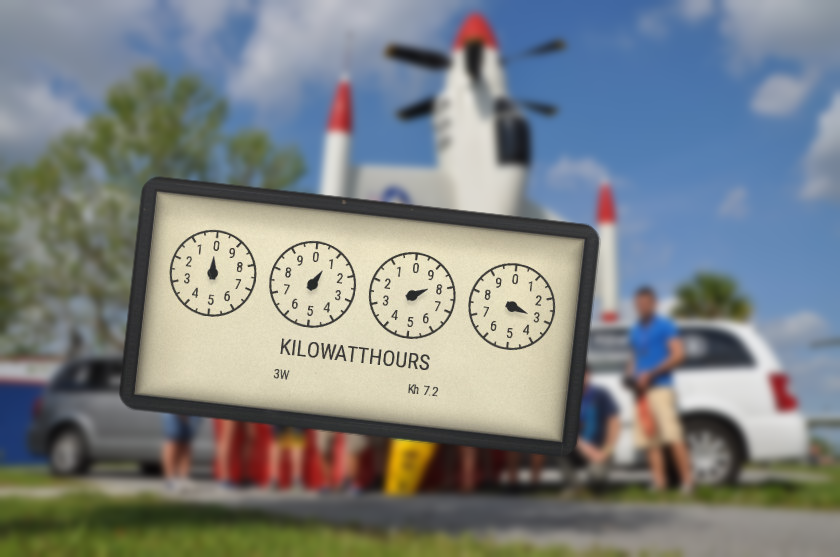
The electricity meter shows {"value": 83, "unit": "kWh"}
